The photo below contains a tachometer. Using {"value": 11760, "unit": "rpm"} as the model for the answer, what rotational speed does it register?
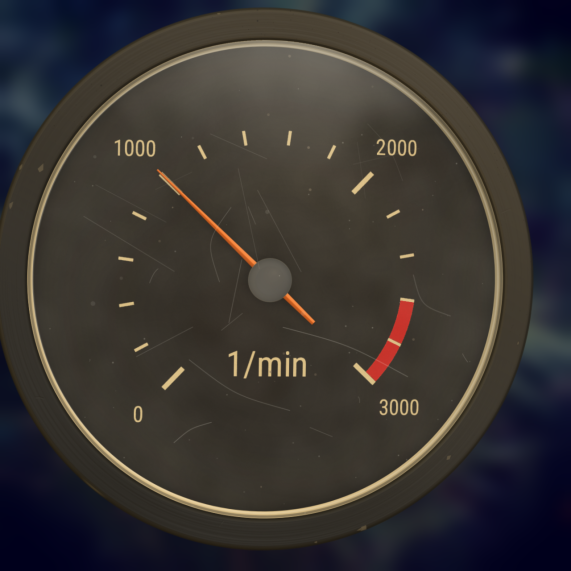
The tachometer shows {"value": 1000, "unit": "rpm"}
